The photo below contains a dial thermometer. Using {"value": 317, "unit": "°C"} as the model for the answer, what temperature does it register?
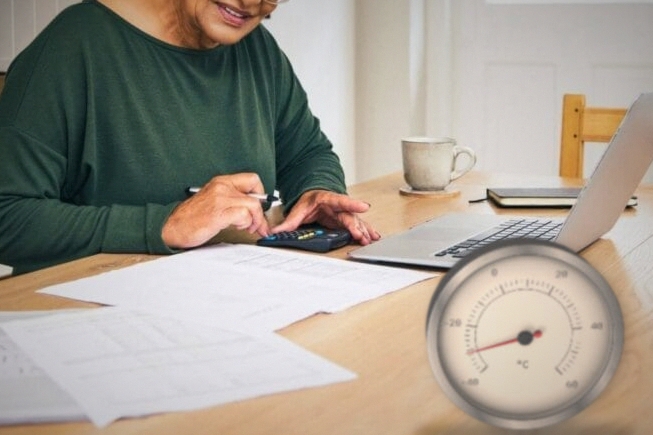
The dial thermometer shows {"value": -30, "unit": "°C"}
